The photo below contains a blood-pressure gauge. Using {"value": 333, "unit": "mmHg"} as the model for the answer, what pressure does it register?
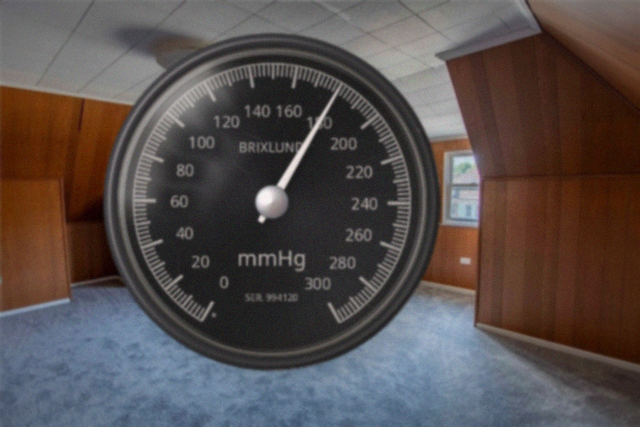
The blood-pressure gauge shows {"value": 180, "unit": "mmHg"}
